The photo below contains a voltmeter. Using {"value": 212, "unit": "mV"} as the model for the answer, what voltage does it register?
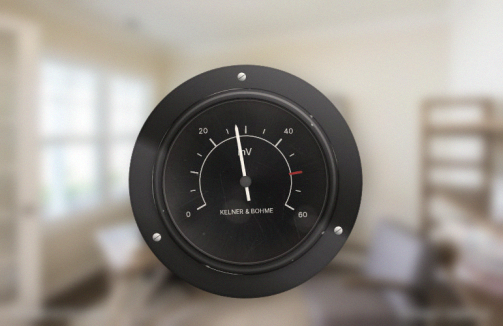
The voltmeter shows {"value": 27.5, "unit": "mV"}
